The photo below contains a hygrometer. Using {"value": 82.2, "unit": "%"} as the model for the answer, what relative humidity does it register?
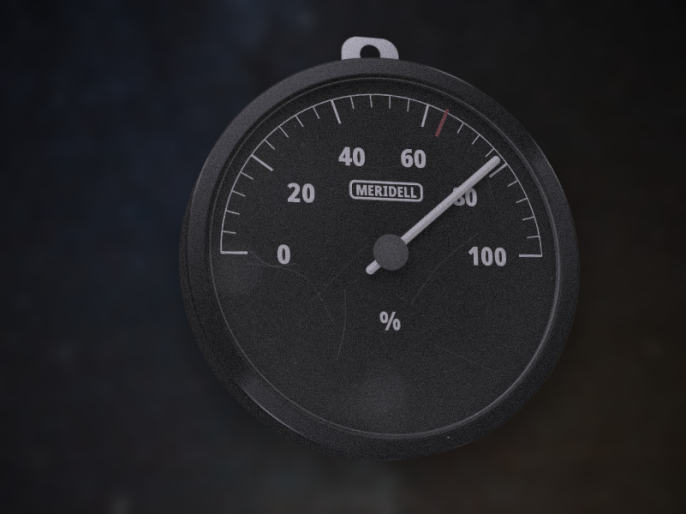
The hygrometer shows {"value": 78, "unit": "%"}
